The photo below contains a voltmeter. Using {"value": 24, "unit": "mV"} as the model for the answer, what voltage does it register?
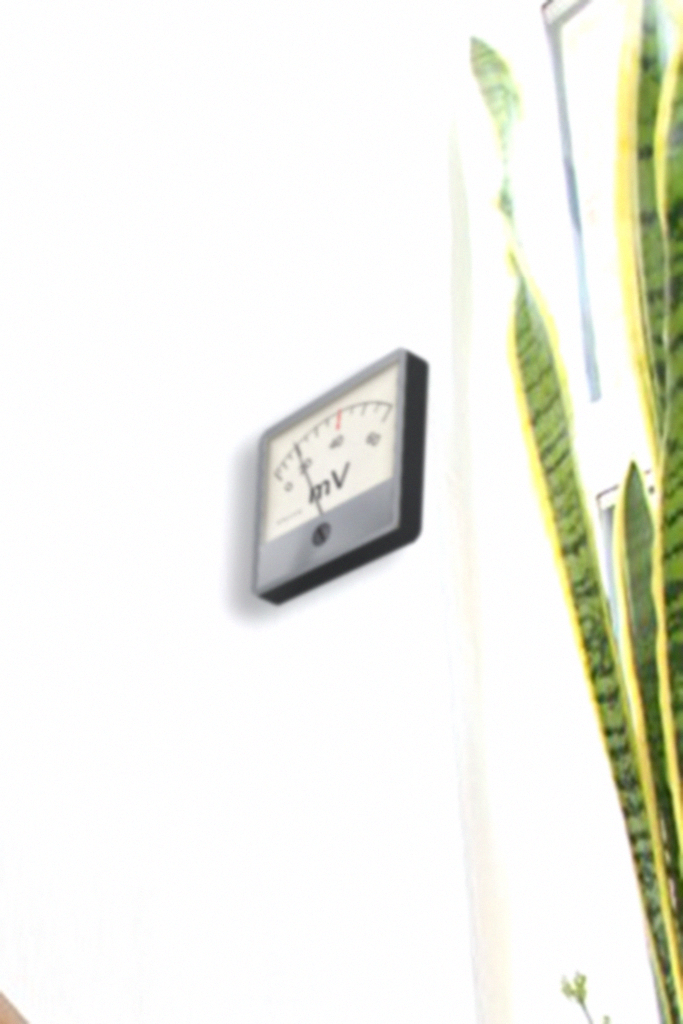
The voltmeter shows {"value": 20, "unit": "mV"}
